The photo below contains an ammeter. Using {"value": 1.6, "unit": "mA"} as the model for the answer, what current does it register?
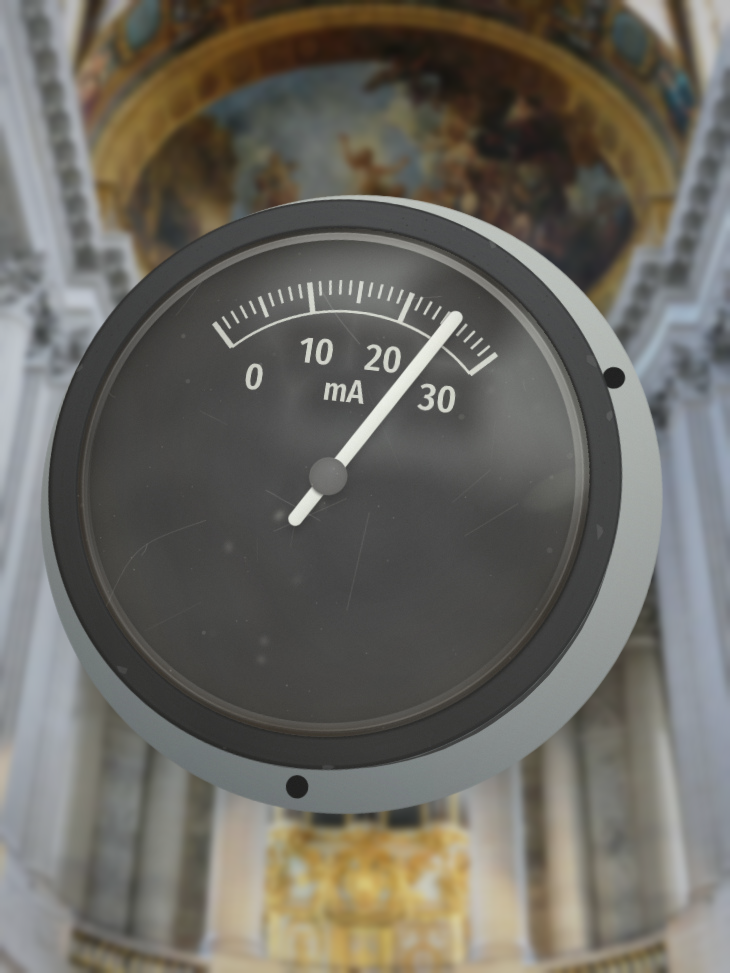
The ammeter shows {"value": 25, "unit": "mA"}
